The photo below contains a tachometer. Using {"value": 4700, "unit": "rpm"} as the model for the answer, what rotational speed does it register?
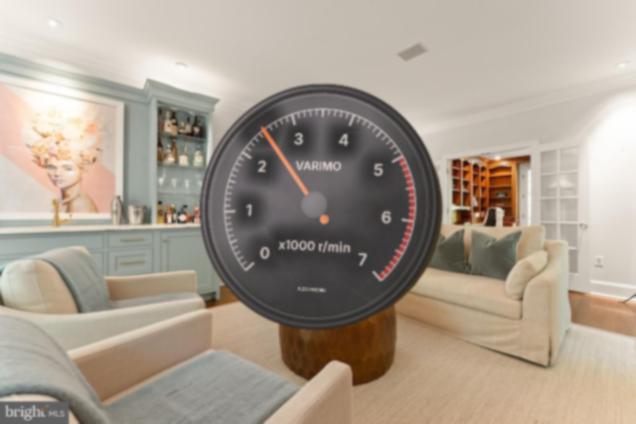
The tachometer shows {"value": 2500, "unit": "rpm"}
